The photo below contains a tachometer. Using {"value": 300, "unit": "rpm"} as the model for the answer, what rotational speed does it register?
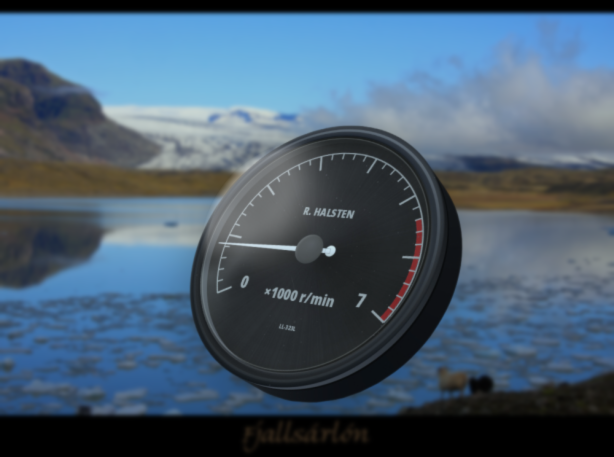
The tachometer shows {"value": 800, "unit": "rpm"}
